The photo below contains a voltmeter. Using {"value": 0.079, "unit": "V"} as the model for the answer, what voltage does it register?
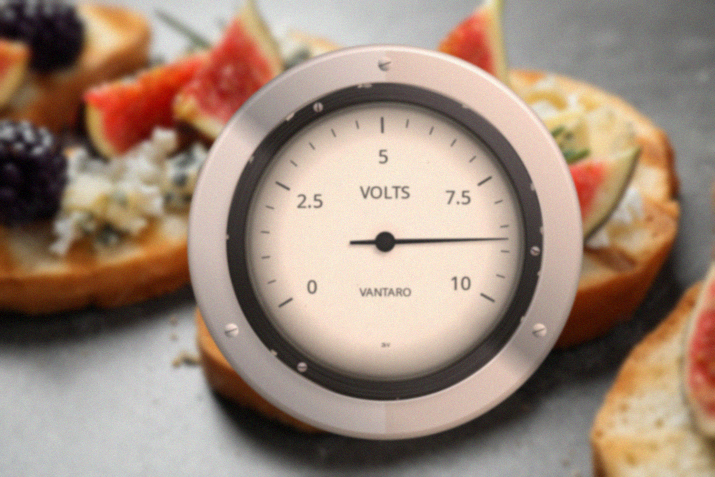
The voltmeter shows {"value": 8.75, "unit": "V"}
